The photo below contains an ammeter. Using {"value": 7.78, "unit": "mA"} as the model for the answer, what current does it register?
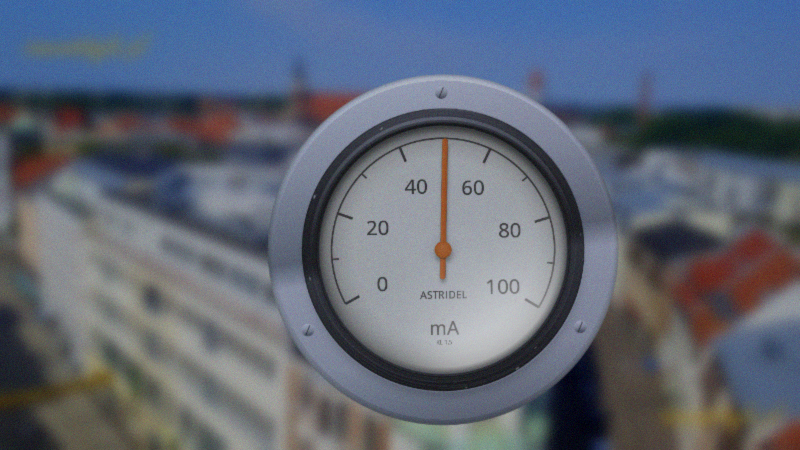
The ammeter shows {"value": 50, "unit": "mA"}
